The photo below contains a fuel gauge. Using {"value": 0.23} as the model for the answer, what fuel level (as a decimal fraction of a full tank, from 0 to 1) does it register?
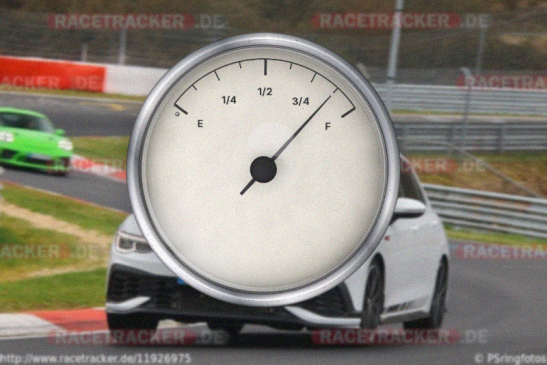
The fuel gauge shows {"value": 0.875}
